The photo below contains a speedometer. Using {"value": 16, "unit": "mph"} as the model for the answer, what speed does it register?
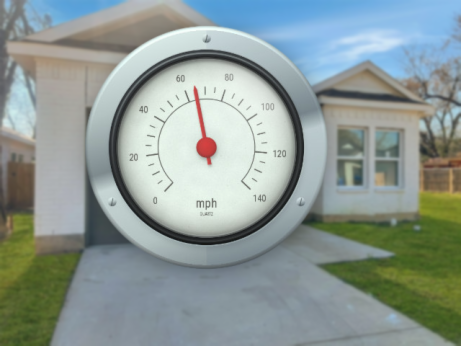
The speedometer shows {"value": 65, "unit": "mph"}
